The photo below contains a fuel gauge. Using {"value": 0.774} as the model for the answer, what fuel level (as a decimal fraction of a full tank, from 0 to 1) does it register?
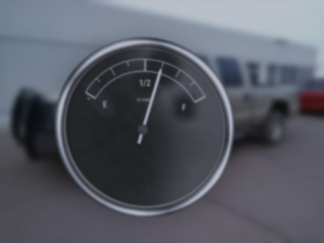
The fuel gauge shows {"value": 0.625}
